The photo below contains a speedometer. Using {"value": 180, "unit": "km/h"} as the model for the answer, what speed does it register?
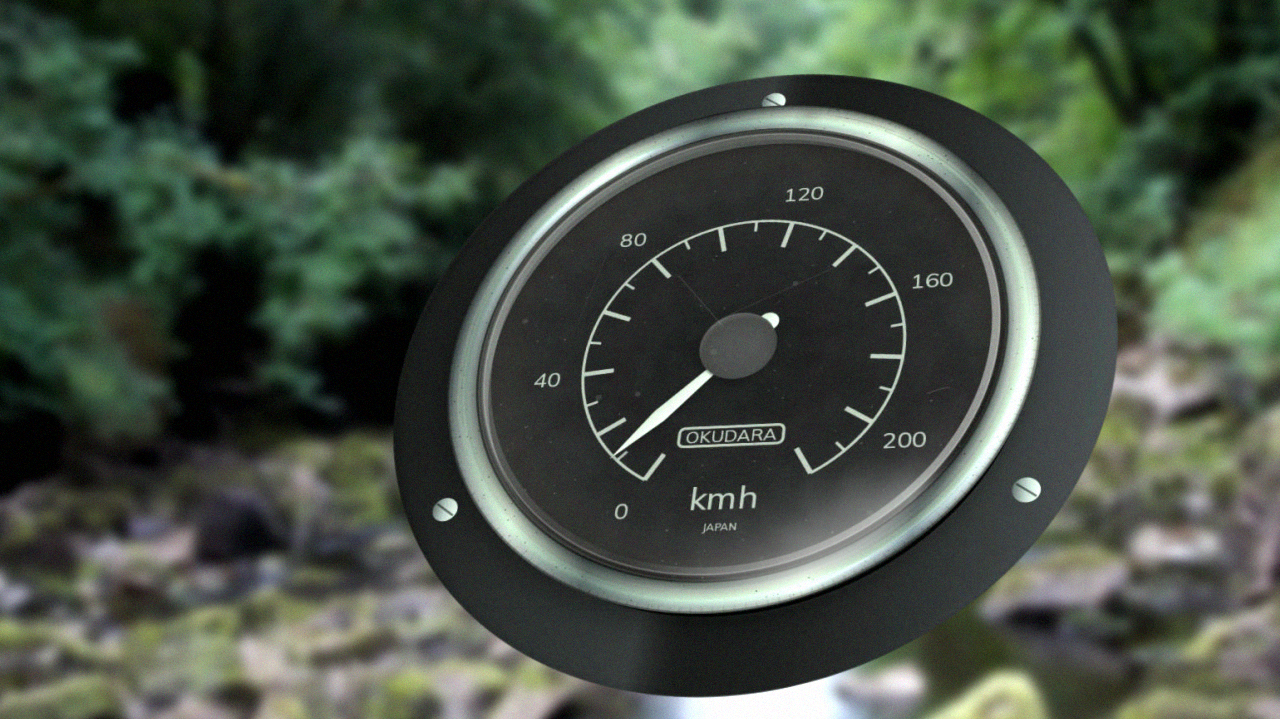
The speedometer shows {"value": 10, "unit": "km/h"}
